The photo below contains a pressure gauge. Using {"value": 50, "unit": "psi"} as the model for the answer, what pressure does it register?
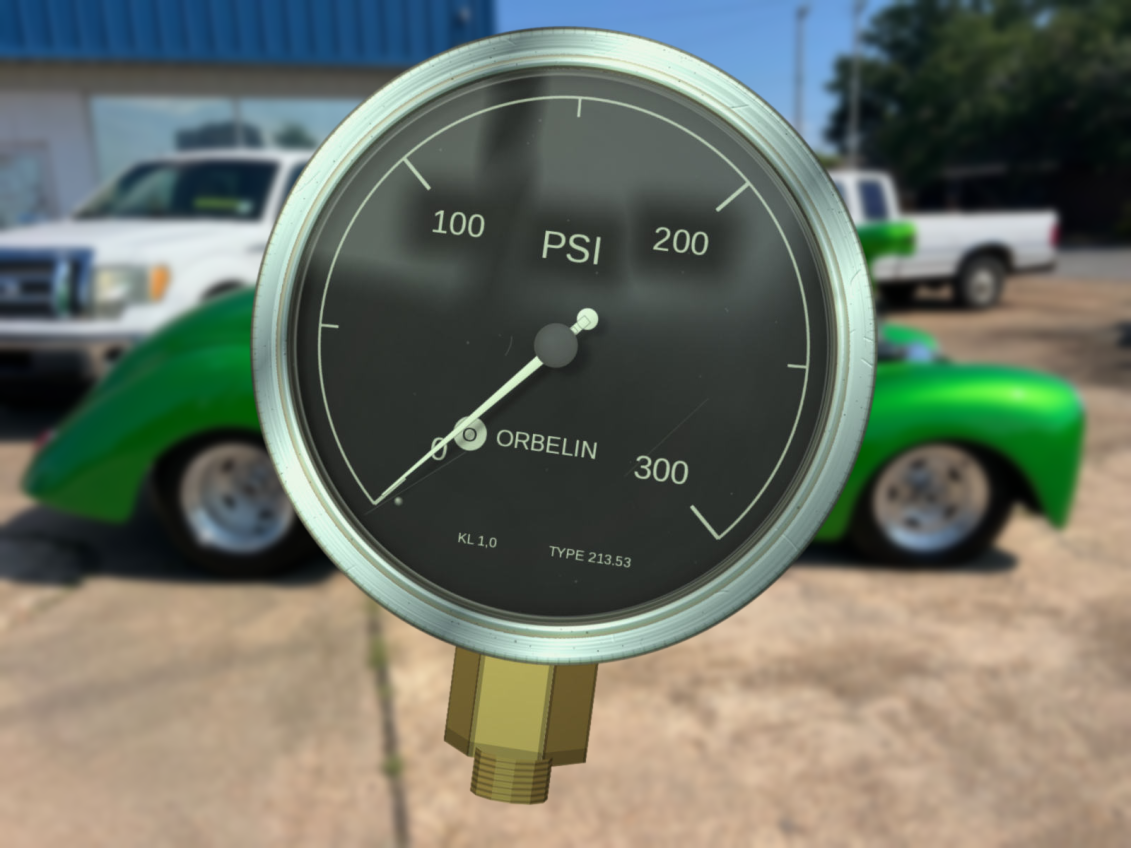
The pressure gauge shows {"value": 0, "unit": "psi"}
